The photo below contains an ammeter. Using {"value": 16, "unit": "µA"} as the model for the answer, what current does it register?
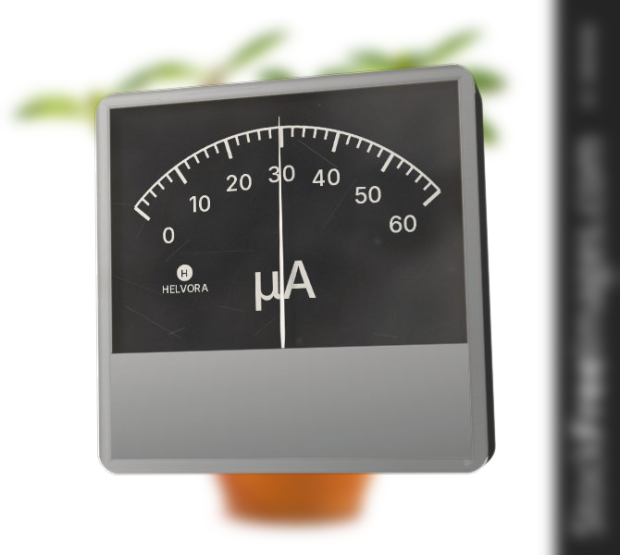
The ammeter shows {"value": 30, "unit": "µA"}
